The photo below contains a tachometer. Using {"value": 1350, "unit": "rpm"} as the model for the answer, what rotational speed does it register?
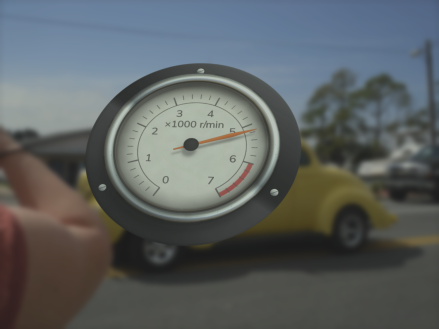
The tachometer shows {"value": 5200, "unit": "rpm"}
